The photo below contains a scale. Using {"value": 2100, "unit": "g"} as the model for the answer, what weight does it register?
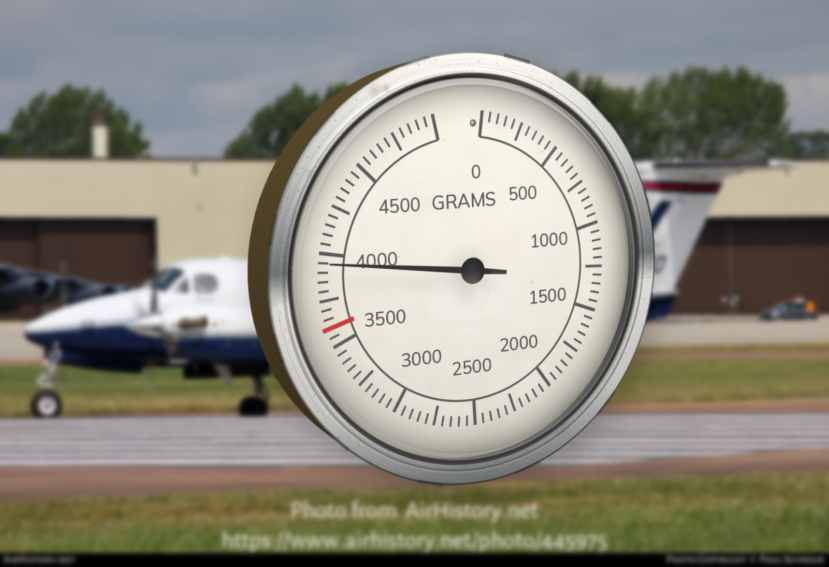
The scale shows {"value": 3950, "unit": "g"}
